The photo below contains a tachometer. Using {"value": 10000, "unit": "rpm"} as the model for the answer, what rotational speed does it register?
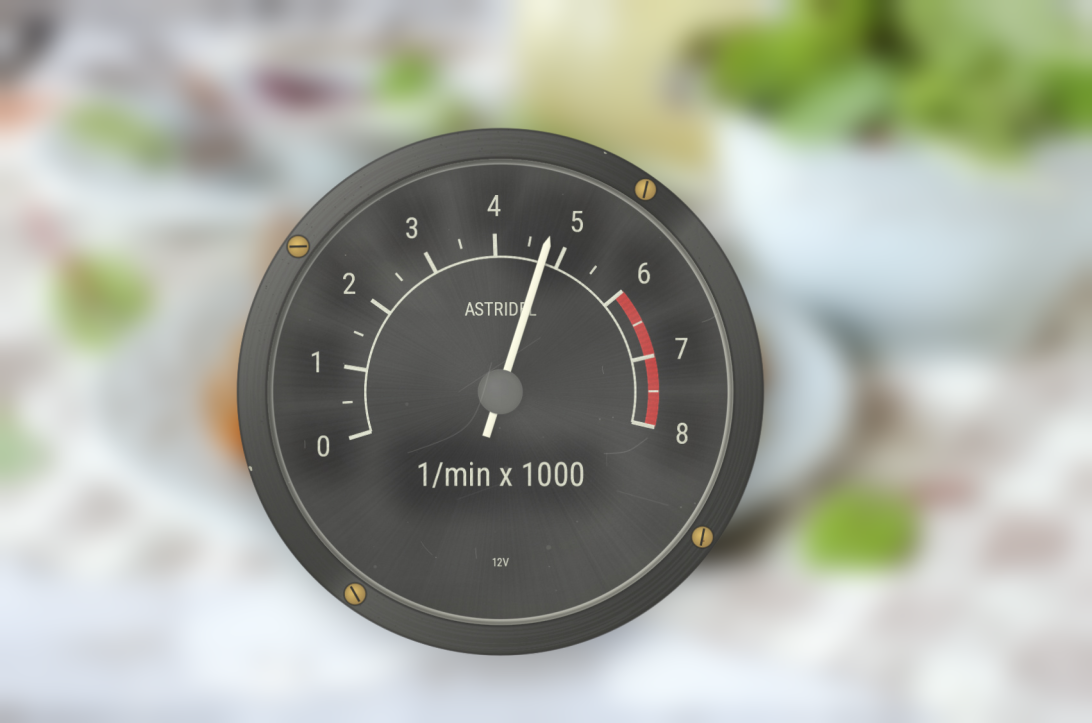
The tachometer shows {"value": 4750, "unit": "rpm"}
